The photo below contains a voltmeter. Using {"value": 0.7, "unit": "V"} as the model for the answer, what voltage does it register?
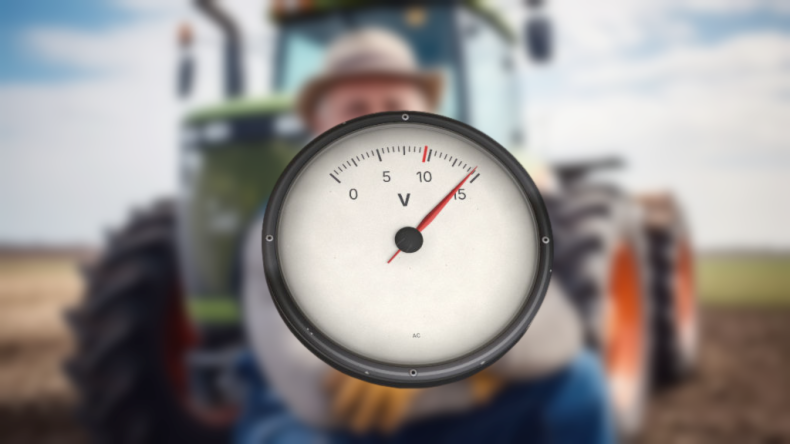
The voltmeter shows {"value": 14.5, "unit": "V"}
